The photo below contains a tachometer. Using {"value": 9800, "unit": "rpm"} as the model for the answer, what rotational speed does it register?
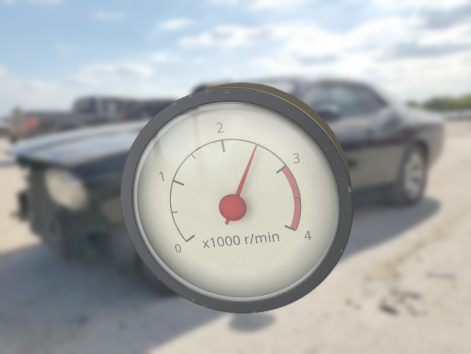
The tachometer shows {"value": 2500, "unit": "rpm"}
